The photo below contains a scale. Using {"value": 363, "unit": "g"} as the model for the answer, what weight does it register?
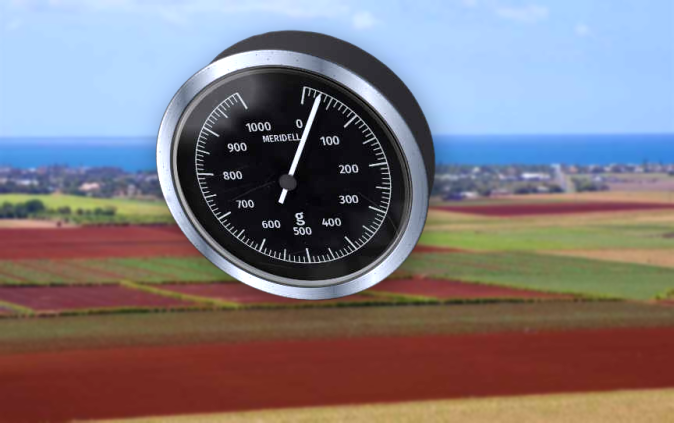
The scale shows {"value": 30, "unit": "g"}
